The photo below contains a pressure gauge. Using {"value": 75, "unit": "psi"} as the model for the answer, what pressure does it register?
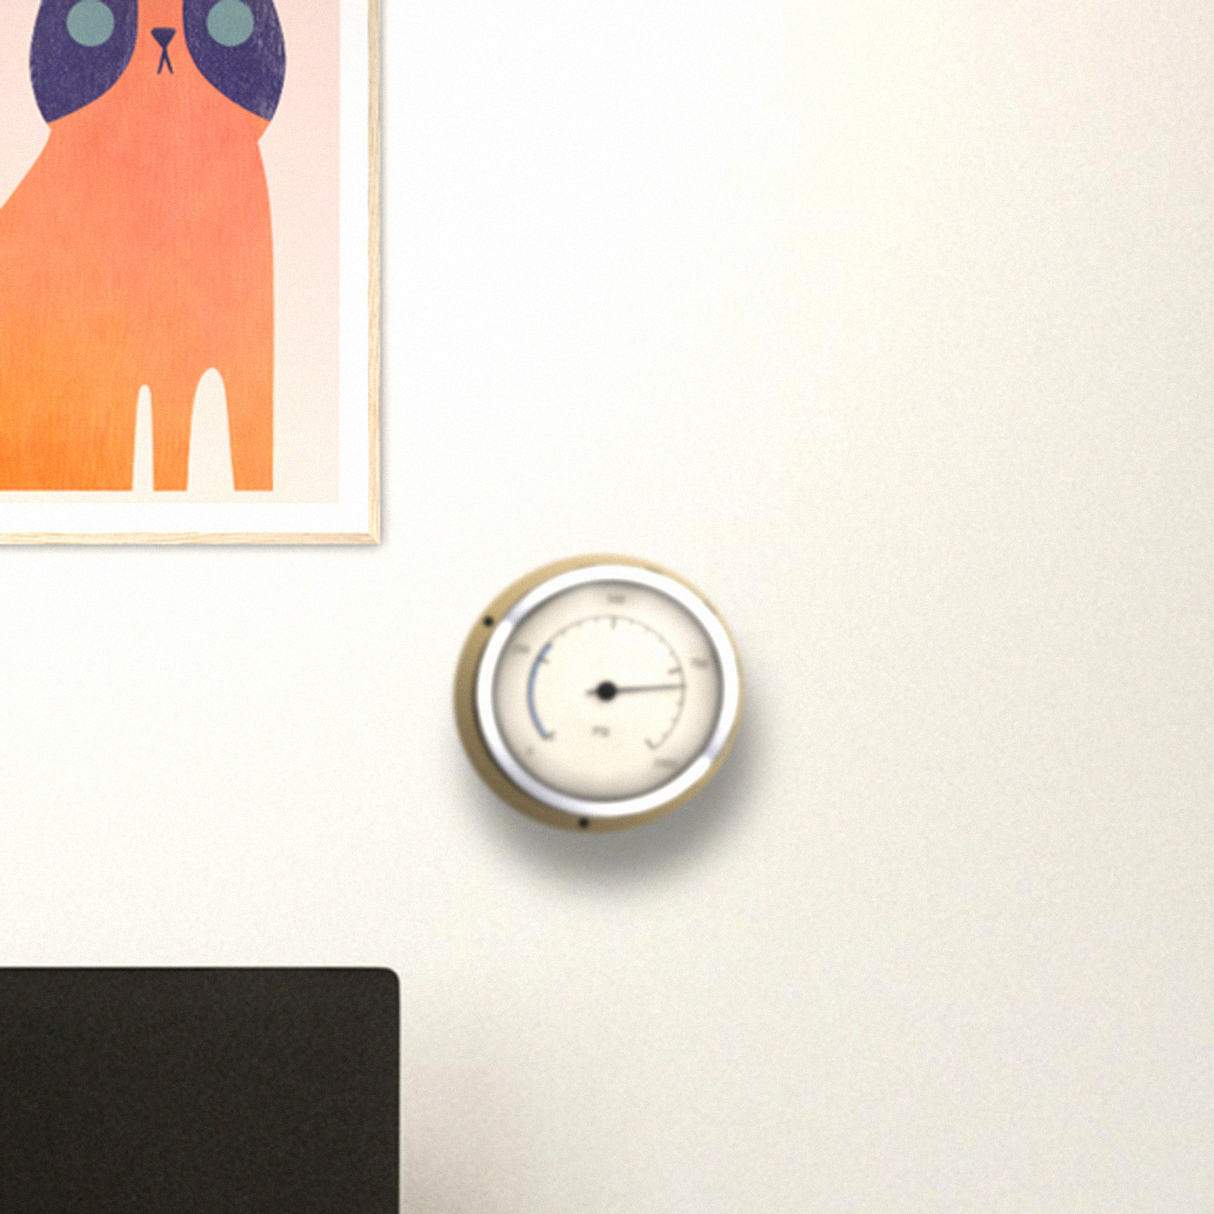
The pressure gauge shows {"value": 800, "unit": "psi"}
